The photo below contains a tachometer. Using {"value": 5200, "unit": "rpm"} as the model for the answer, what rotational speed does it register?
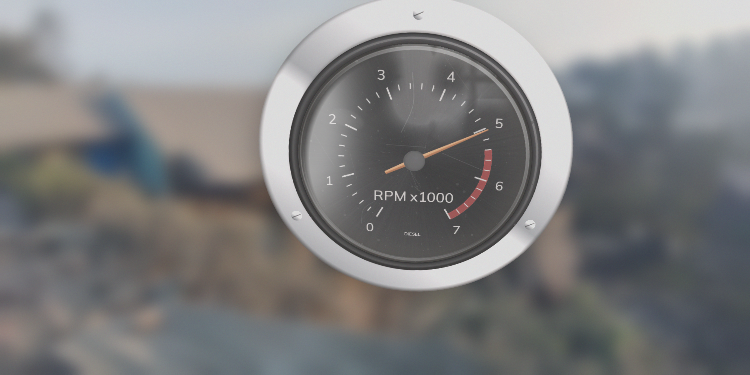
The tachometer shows {"value": 5000, "unit": "rpm"}
